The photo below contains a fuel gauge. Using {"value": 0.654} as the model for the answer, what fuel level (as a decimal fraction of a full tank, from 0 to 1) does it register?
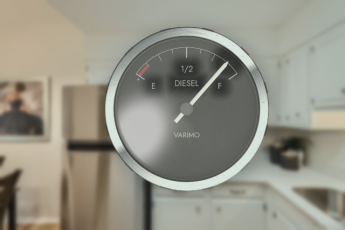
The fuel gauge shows {"value": 0.875}
